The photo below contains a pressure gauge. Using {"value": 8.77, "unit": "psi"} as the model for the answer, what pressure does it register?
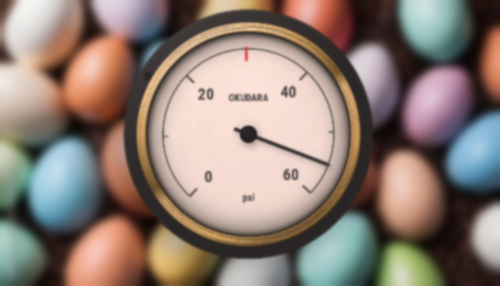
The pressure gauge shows {"value": 55, "unit": "psi"}
